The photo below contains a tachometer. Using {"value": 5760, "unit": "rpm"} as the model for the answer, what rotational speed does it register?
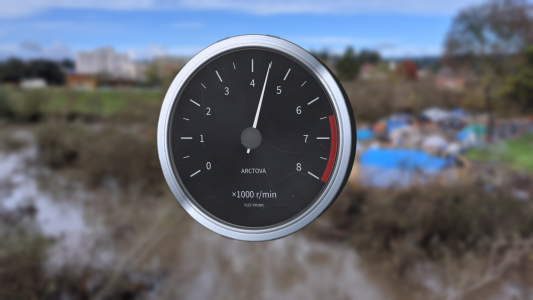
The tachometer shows {"value": 4500, "unit": "rpm"}
